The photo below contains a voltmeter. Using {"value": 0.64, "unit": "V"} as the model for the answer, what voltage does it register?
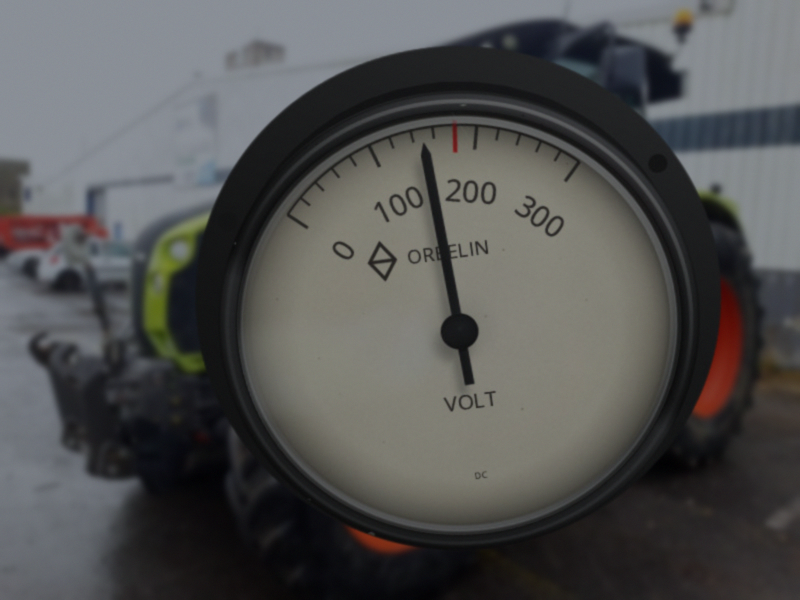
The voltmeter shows {"value": 150, "unit": "V"}
